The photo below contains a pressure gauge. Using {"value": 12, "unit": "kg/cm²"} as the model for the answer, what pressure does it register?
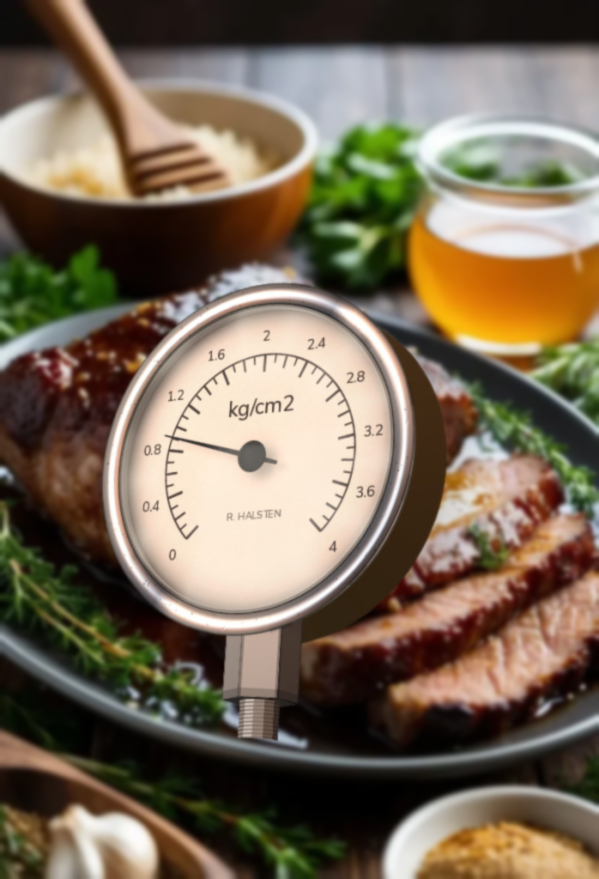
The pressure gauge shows {"value": 0.9, "unit": "kg/cm²"}
